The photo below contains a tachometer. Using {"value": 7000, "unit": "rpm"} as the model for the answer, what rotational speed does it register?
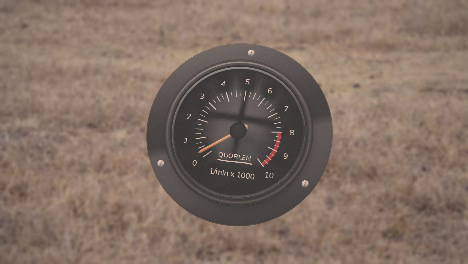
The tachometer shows {"value": 250, "unit": "rpm"}
